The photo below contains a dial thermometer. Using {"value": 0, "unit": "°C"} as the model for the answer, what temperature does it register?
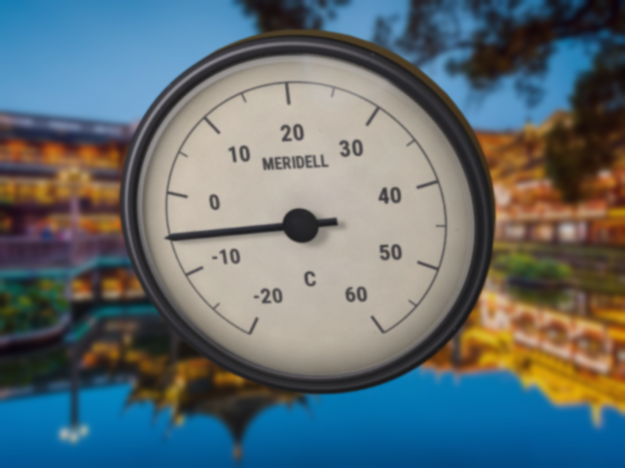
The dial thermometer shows {"value": -5, "unit": "°C"}
